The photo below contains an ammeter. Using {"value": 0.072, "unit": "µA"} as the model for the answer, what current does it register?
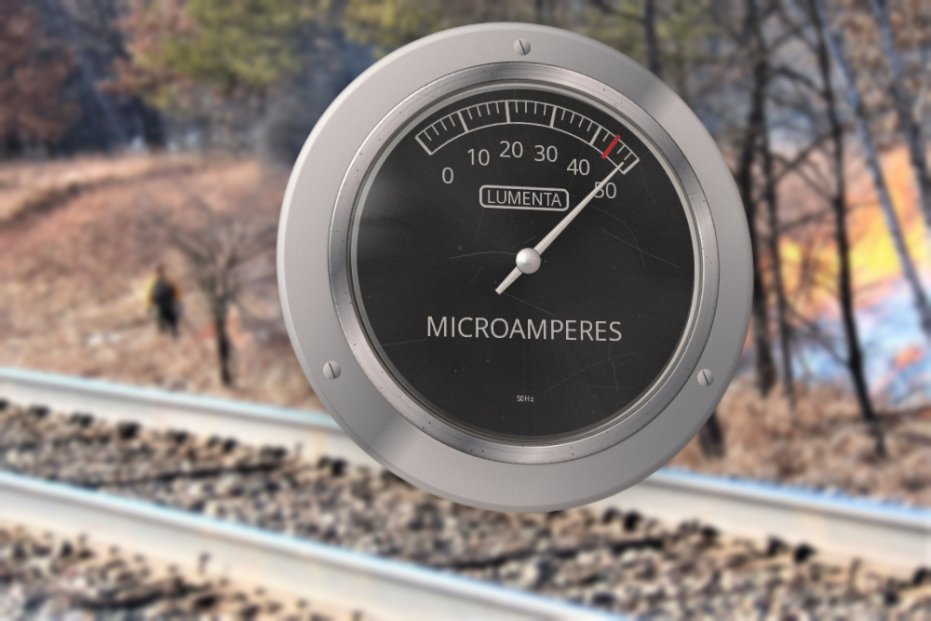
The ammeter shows {"value": 48, "unit": "µA"}
